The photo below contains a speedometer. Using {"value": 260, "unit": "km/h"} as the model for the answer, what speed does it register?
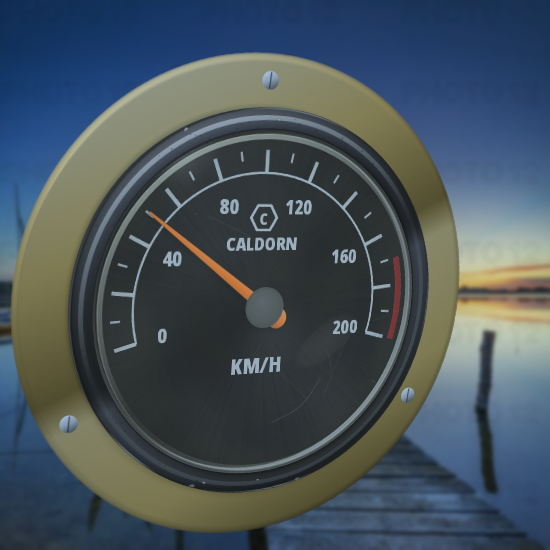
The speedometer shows {"value": 50, "unit": "km/h"}
